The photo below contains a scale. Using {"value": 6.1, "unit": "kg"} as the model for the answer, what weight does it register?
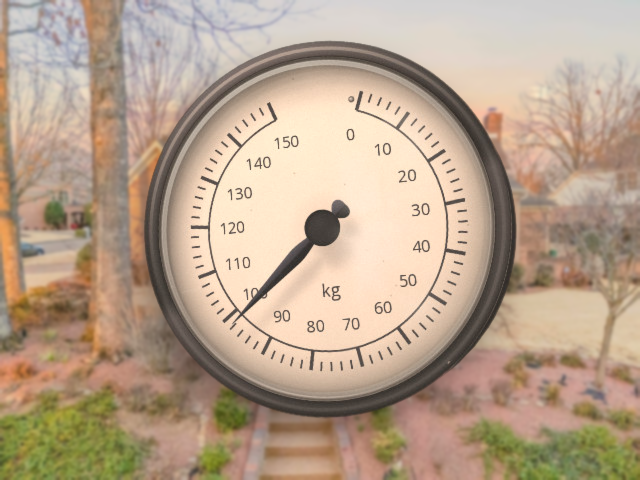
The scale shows {"value": 98, "unit": "kg"}
